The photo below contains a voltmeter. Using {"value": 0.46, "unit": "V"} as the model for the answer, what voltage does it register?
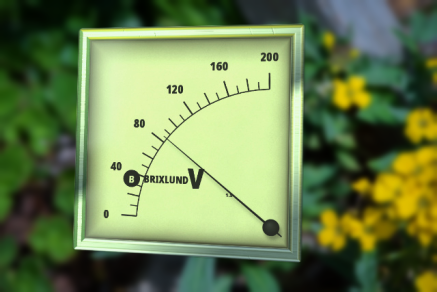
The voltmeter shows {"value": 85, "unit": "V"}
